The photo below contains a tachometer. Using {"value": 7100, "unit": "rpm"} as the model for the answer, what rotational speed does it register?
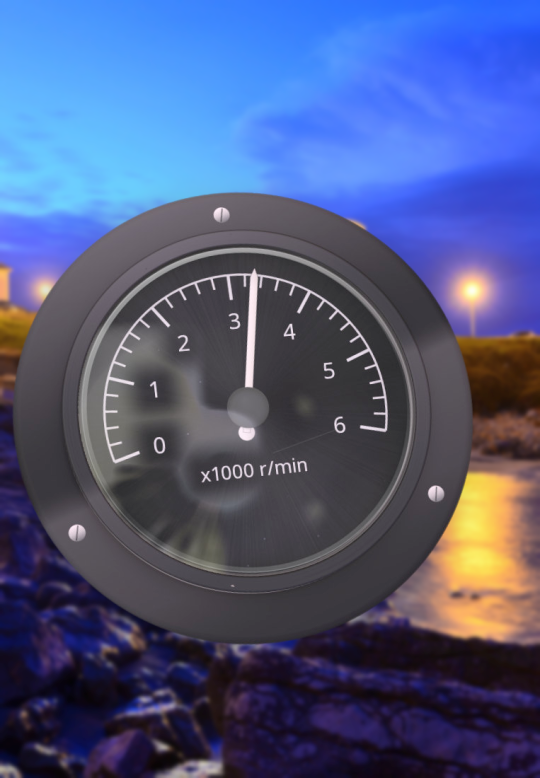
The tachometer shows {"value": 3300, "unit": "rpm"}
